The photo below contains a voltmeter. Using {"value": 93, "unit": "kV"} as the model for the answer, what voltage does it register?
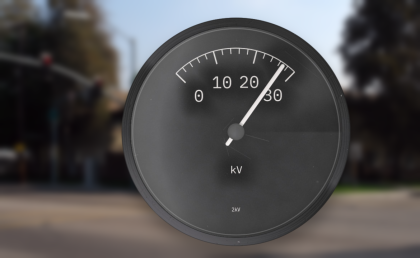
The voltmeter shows {"value": 27, "unit": "kV"}
